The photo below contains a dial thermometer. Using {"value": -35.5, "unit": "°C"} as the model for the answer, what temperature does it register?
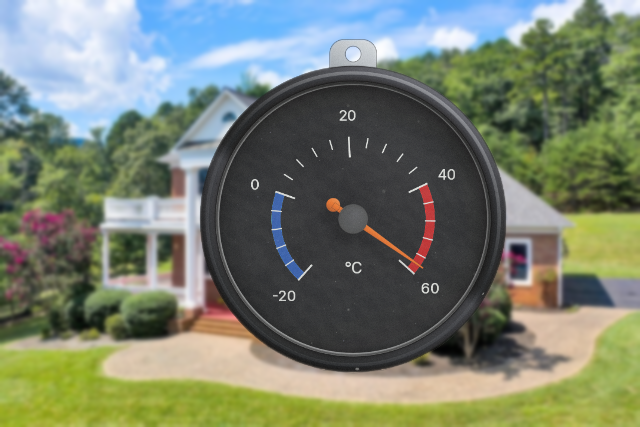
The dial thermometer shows {"value": 58, "unit": "°C"}
